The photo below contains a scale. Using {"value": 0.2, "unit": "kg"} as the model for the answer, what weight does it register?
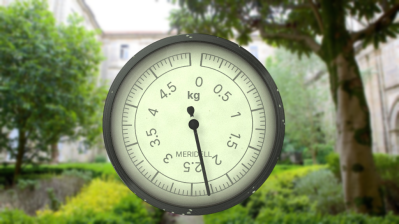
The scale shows {"value": 2.3, "unit": "kg"}
